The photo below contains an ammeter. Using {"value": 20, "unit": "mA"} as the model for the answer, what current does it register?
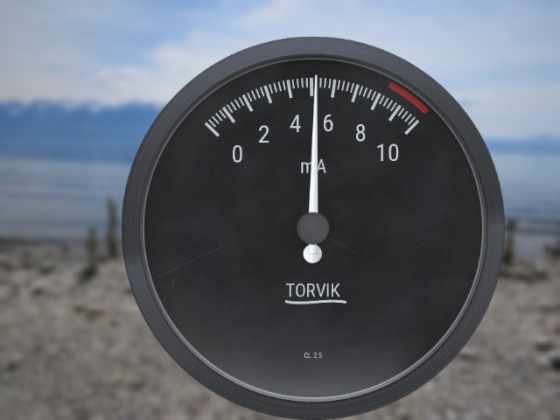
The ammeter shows {"value": 5.2, "unit": "mA"}
